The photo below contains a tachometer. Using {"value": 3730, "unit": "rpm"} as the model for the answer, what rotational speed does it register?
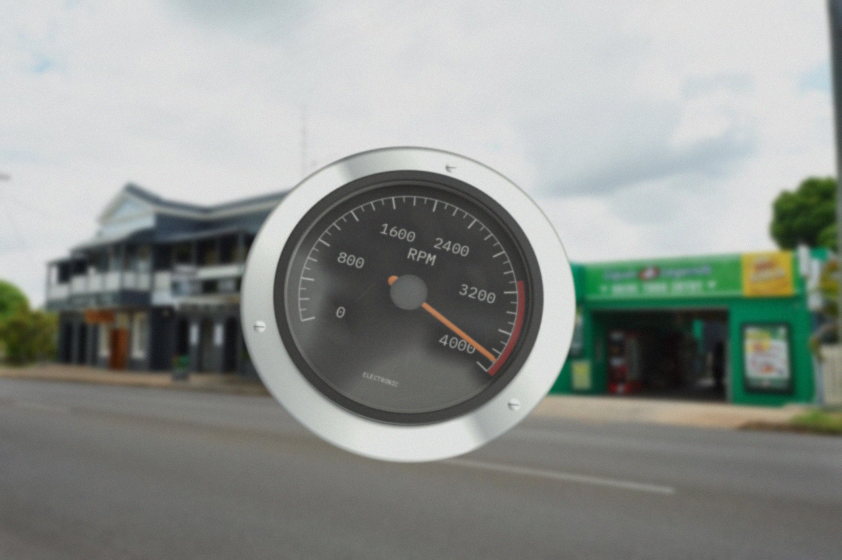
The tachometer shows {"value": 3900, "unit": "rpm"}
